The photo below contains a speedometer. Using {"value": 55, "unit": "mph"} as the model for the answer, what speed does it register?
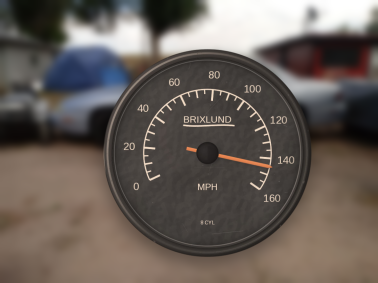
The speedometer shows {"value": 145, "unit": "mph"}
